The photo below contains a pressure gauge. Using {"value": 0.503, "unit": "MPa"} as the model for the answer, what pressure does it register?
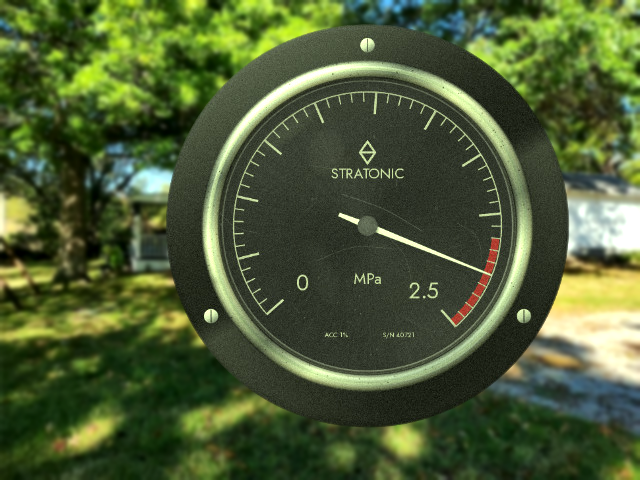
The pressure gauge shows {"value": 2.25, "unit": "MPa"}
